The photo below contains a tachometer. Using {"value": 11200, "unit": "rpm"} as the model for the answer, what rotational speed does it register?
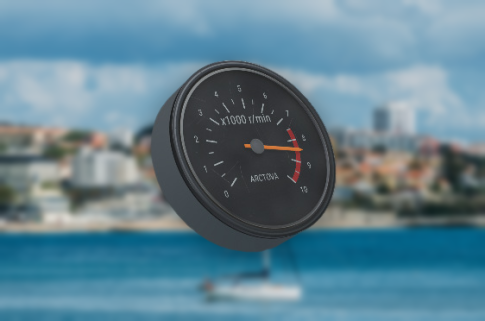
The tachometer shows {"value": 8500, "unit": "rpm"}
